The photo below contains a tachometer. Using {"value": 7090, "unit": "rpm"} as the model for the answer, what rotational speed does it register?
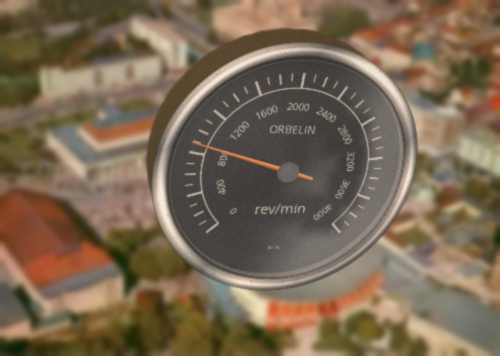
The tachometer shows {"value": 900, "unit": "rpm"}
